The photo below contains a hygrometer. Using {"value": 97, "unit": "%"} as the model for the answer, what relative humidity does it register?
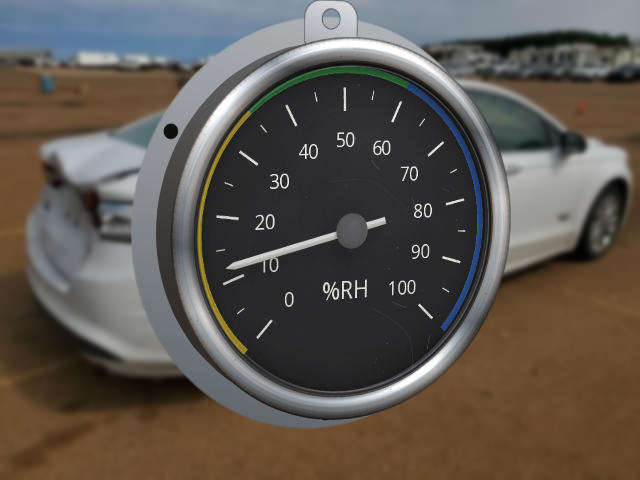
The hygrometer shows {"value": 12.5, "unit": "%"}
